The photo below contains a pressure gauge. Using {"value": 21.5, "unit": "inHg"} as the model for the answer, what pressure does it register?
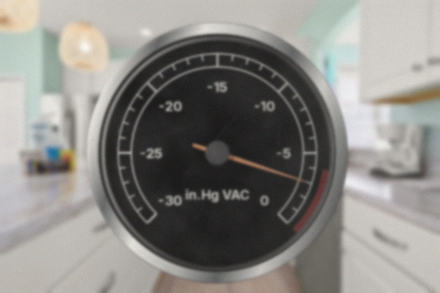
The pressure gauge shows {"value": -3, "unit": "inHg"}
